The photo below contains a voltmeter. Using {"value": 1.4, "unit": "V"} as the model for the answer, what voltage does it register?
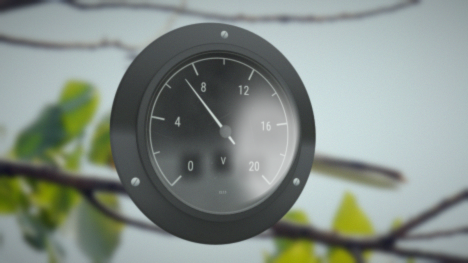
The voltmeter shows {"value": 7, "unit": "V"}
